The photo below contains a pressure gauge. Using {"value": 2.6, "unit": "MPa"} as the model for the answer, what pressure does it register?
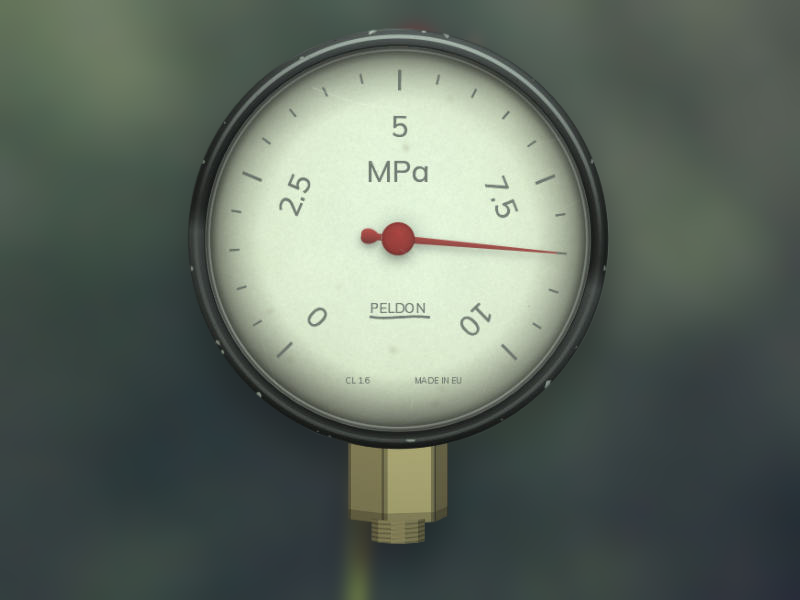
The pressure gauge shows {"value": 8.5, "unit": "MPa"}
